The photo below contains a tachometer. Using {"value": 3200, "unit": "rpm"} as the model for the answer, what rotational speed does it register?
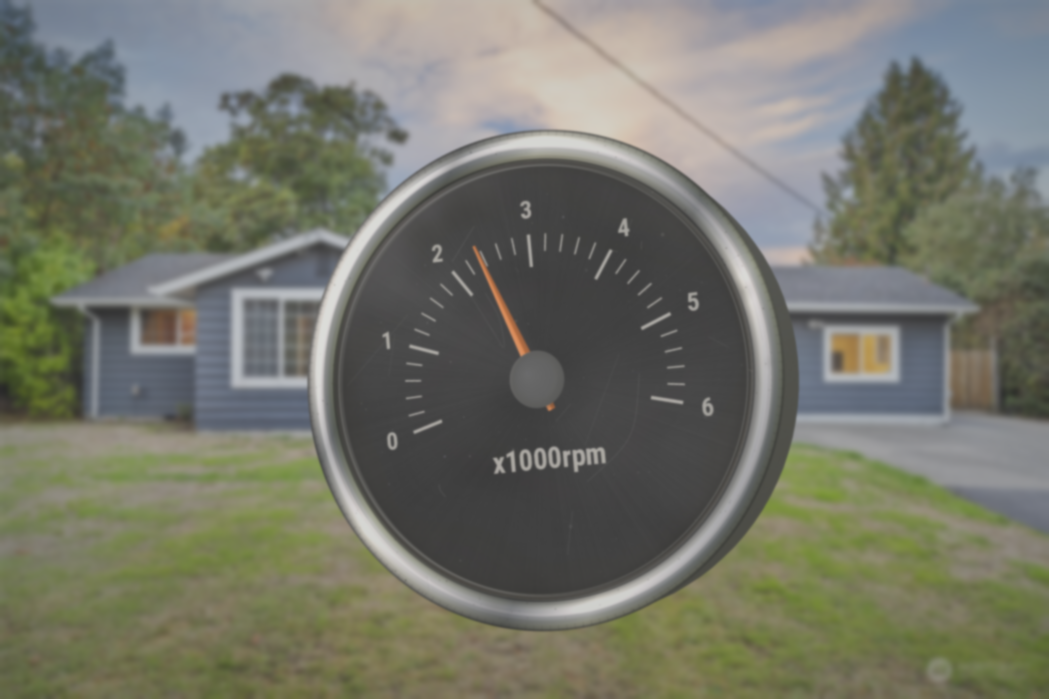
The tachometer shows {"value": 2400, "unit": "rpm"}
